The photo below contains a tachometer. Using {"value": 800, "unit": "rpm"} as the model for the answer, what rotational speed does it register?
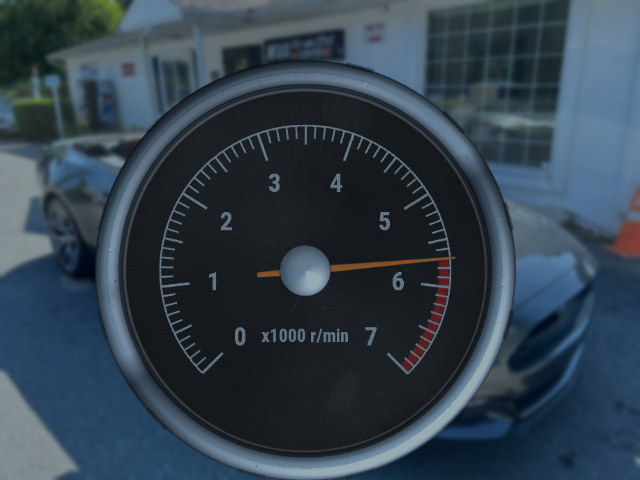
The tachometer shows {"value": 5700, "unit": "rpm"}
